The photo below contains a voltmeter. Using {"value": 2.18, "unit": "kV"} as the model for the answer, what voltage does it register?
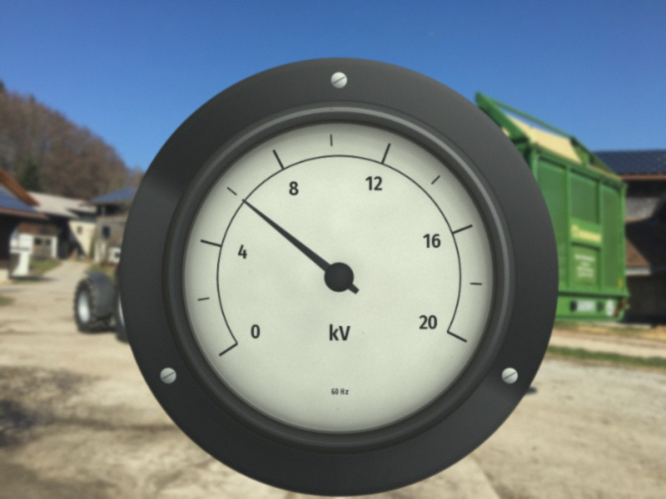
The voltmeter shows {"value": 6, "unit": "kV"}
